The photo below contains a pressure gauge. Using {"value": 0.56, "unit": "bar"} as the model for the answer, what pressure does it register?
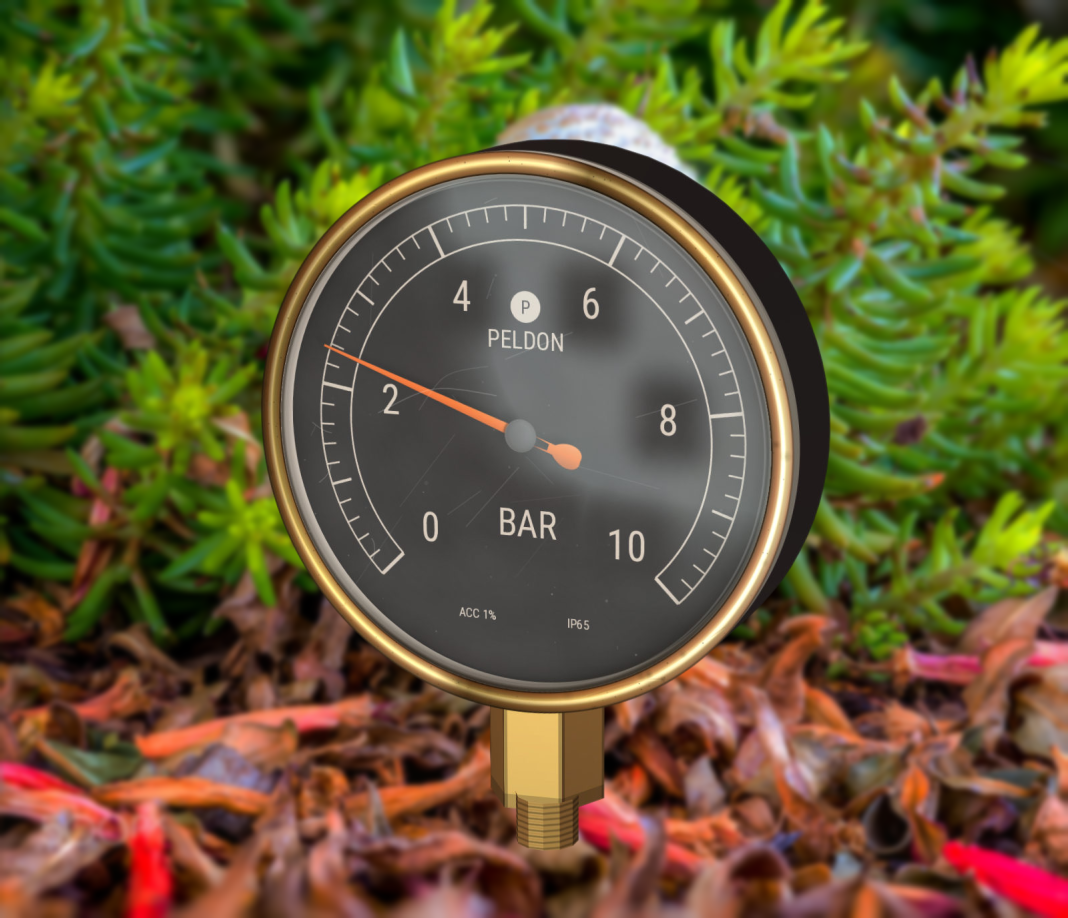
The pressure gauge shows {"value": 2.4, "unit": "bar"}
